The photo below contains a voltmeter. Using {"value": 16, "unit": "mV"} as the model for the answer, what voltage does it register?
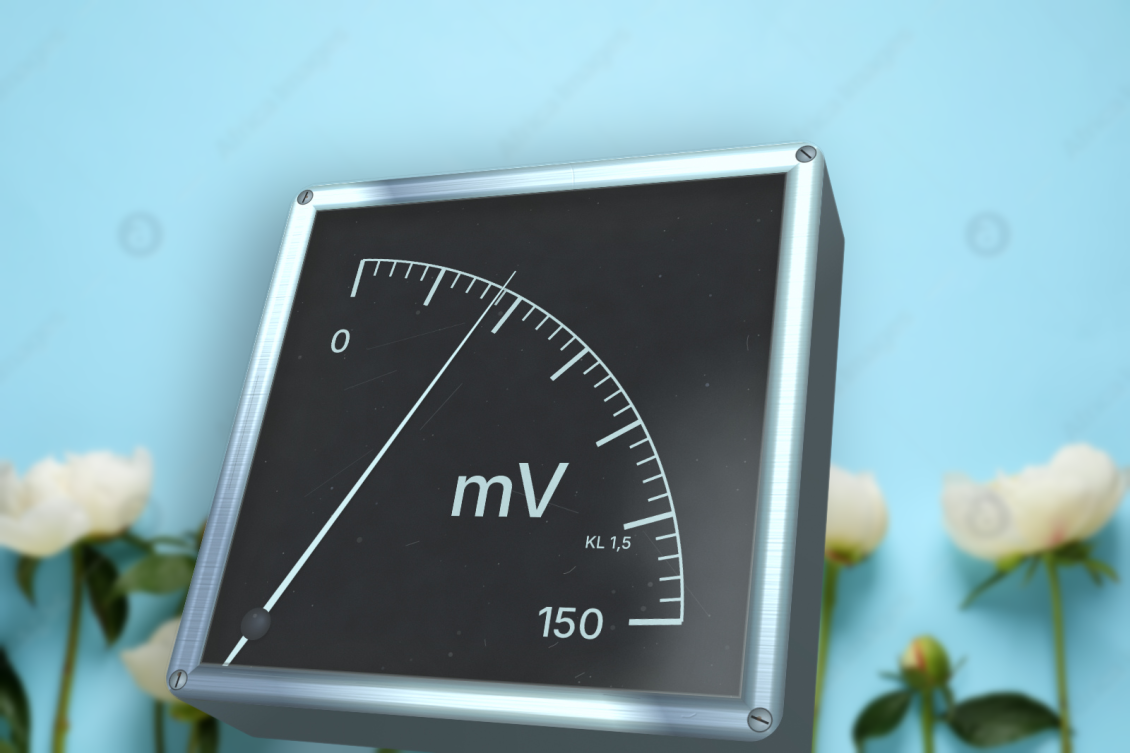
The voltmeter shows {"value": 45, "unit": "mV"}
